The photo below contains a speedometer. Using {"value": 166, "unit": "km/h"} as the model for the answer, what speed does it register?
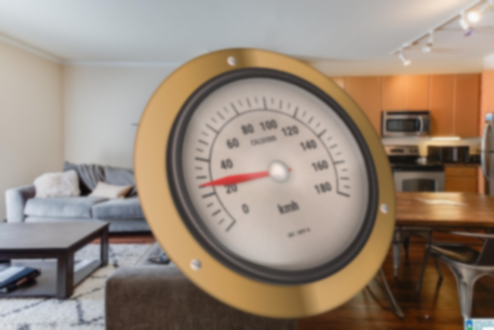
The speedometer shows {"value": 25, "unit": "km/h"}
